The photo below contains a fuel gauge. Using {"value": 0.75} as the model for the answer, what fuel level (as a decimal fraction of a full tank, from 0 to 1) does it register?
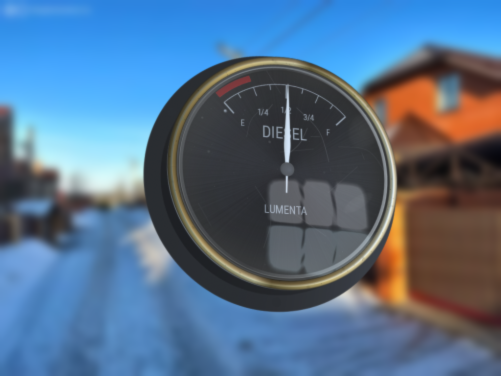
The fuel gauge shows {"value": 0.5}
